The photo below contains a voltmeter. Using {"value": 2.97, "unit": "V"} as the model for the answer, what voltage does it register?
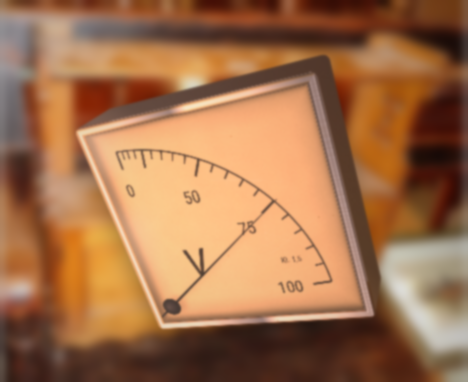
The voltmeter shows {"value": 75, "unit": "V"}
